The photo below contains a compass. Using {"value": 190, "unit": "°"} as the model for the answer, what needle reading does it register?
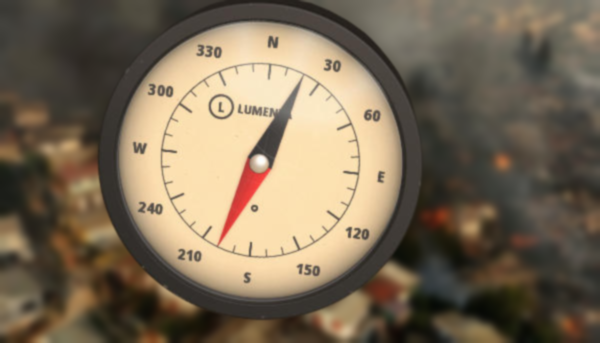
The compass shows {"value": 200, "unit": "°"}
